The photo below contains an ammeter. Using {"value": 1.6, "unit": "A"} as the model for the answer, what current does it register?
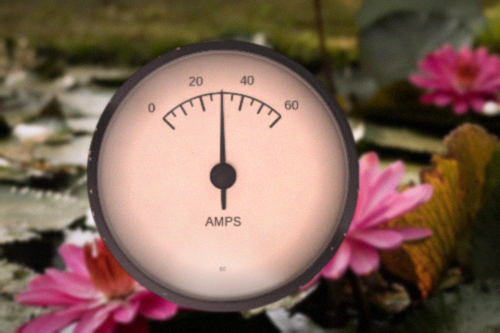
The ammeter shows {"value": 30, "unit": "A"}
